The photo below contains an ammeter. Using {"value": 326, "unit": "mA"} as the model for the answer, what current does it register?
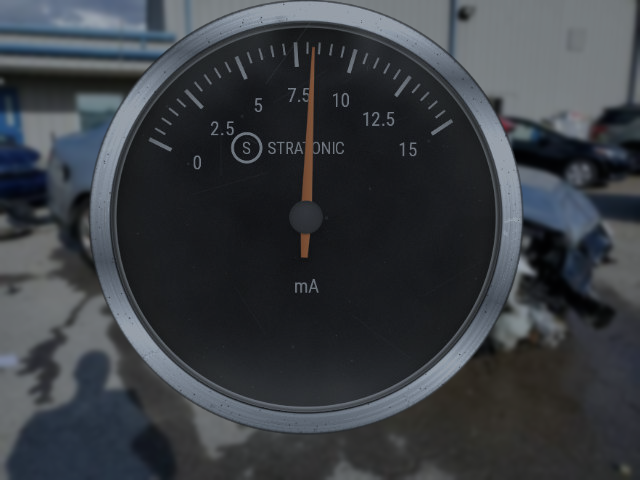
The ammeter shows {"value": 8.25, "unit": "mA"}
